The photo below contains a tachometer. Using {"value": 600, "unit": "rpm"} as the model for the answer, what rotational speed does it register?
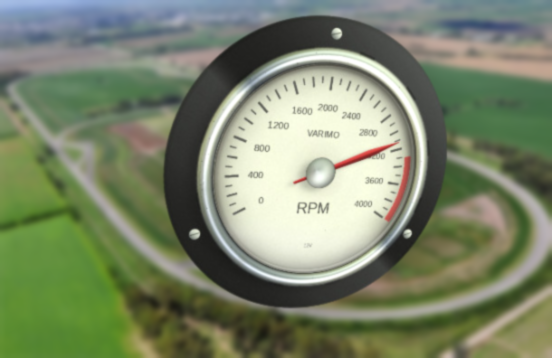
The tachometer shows {"value": 3100, "unit": "rpm"}
